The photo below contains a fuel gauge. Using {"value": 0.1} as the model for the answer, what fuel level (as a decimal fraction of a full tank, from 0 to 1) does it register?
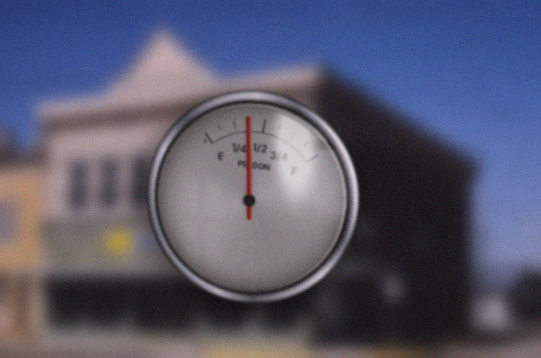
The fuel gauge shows {"value": 0.375}
